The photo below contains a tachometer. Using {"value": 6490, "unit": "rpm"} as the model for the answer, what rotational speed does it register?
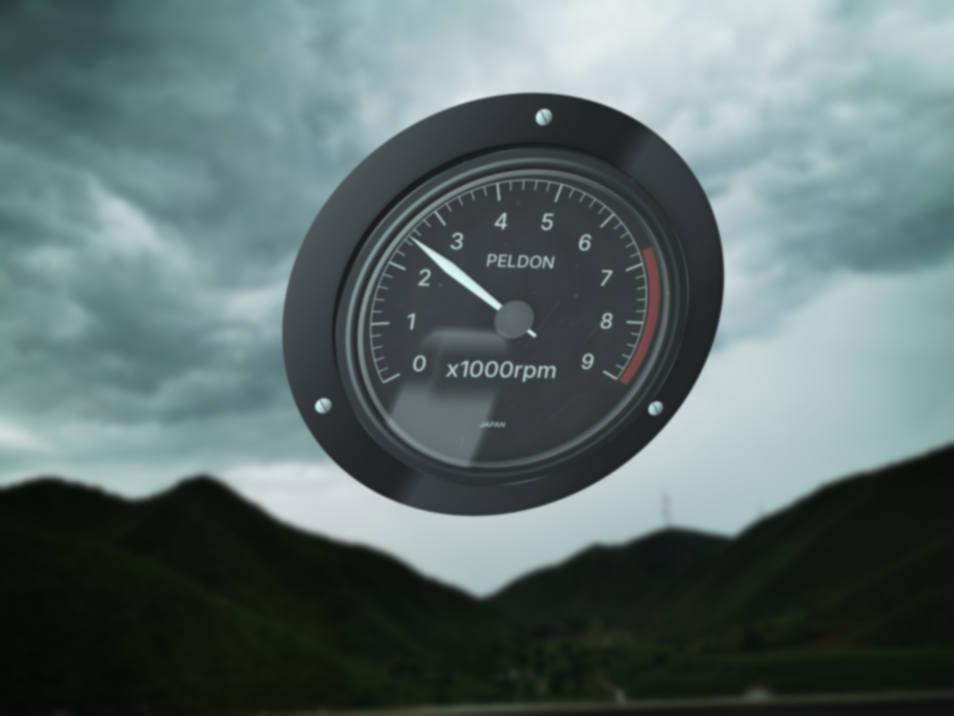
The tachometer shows {"value": 2500, "unit": "rpm"}
